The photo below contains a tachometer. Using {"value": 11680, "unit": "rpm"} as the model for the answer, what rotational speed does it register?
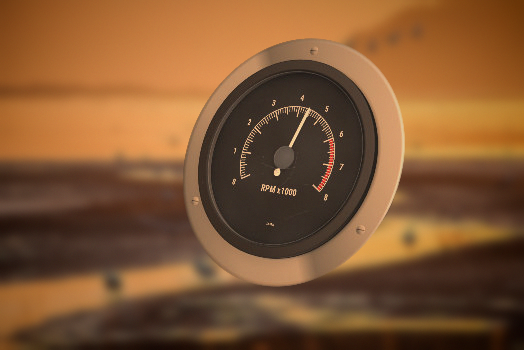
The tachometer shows {"value": 4500, "unit": "rpm"}
